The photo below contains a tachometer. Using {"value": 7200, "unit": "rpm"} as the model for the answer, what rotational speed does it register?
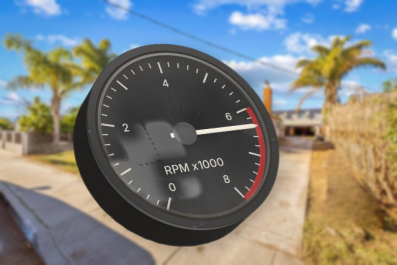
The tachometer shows {"value": 6400, "unit": "rpm"}
